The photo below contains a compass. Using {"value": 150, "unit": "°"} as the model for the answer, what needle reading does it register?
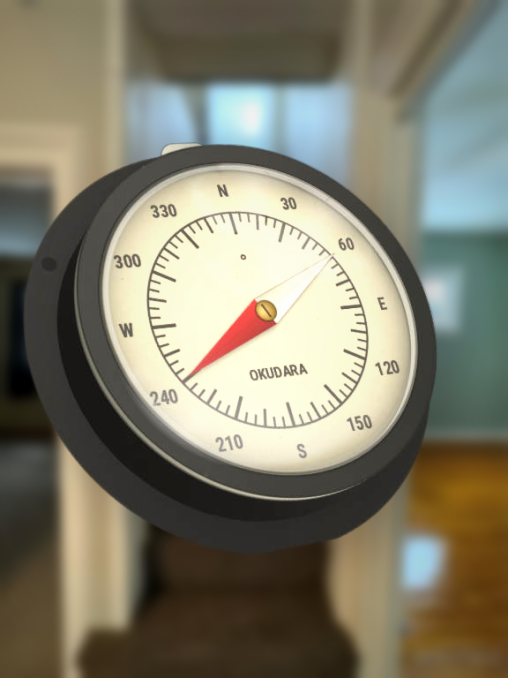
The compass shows {"value": 240, "unit": "°"}
